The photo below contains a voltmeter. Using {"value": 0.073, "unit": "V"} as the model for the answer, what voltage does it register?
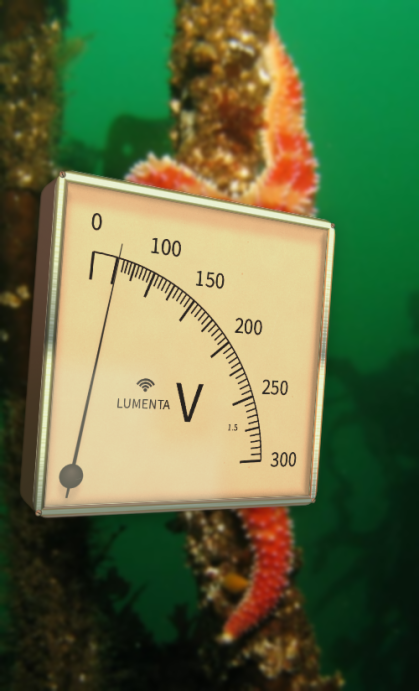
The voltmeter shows {"value": 50, "unit": "V"}
